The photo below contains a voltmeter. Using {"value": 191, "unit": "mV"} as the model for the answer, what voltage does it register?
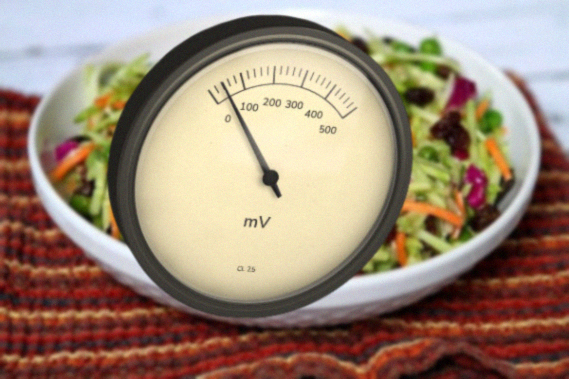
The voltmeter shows {"value": 40, "unit": "mV"}
